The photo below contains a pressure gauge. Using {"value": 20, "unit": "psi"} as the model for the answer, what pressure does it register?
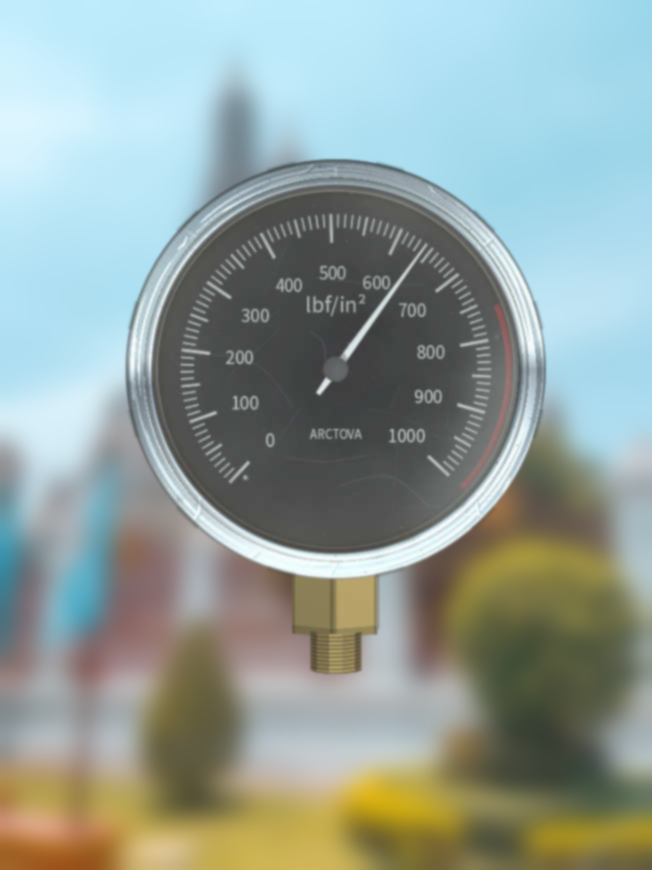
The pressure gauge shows {"value": 640, "unit": "psi"}
